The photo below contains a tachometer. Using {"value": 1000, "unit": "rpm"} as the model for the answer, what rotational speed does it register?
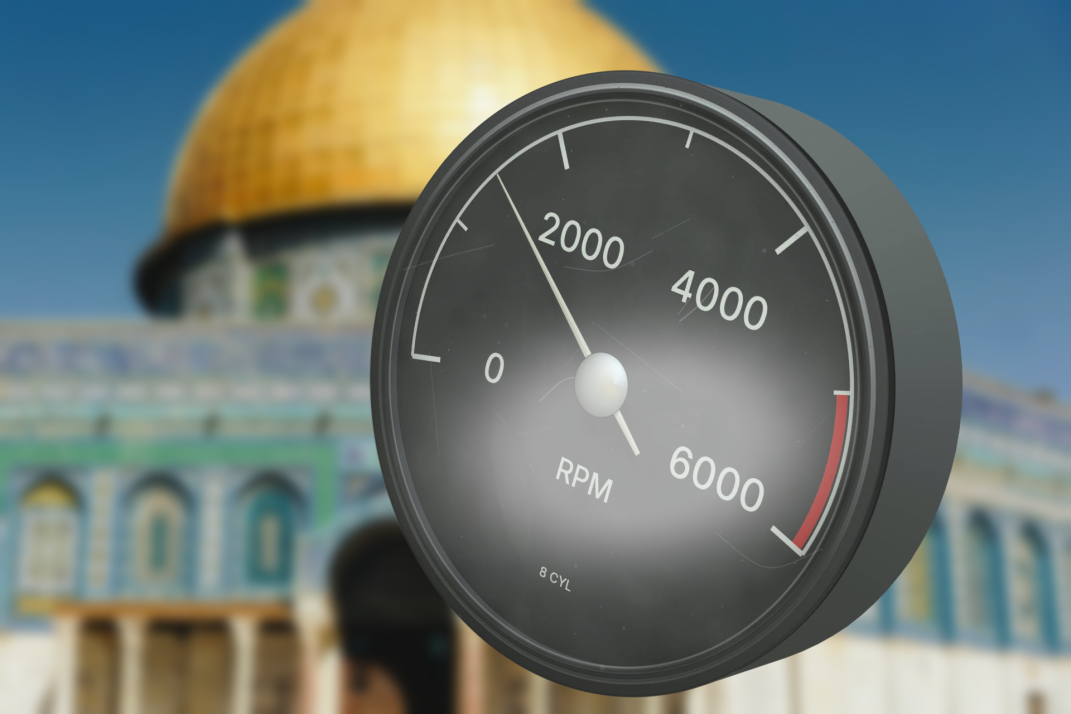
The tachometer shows {"value": 1500, "unit": "rpm"}
